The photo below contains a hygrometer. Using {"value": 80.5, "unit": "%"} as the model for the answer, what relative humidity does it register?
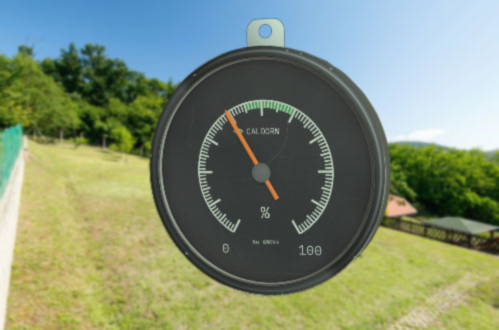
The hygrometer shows {"value": 40, "unit": "%"}
